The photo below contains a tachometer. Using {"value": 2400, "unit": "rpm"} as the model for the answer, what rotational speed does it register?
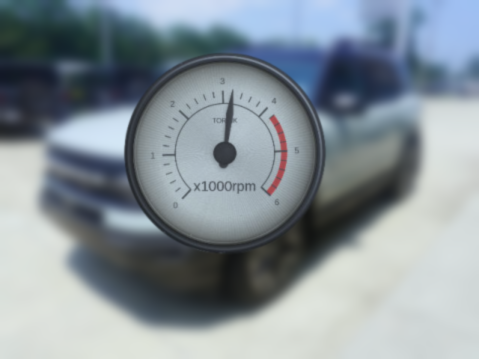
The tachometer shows {"value": 3200, "unit": "rpm"}
